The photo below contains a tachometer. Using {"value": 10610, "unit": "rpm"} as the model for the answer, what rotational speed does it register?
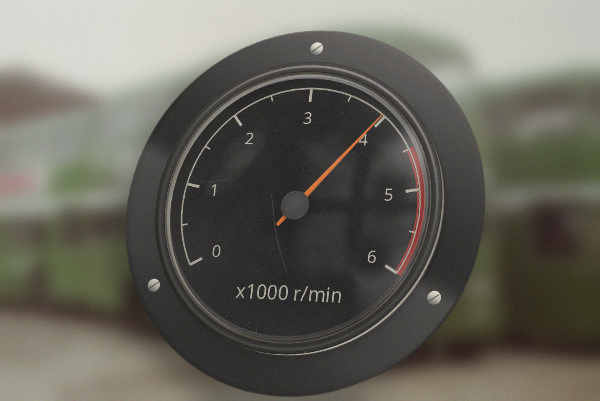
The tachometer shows {"value": 4000, "unit": "rpm"}
